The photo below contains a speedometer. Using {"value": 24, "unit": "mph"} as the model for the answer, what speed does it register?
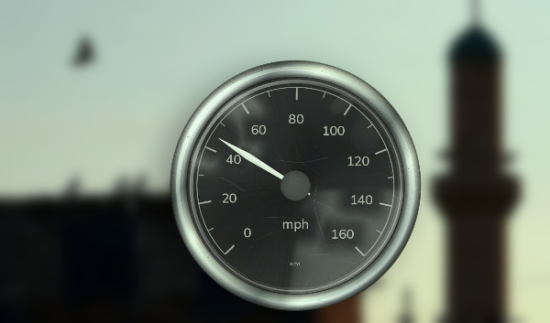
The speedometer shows {"value": 45, "unit": "mph"}
